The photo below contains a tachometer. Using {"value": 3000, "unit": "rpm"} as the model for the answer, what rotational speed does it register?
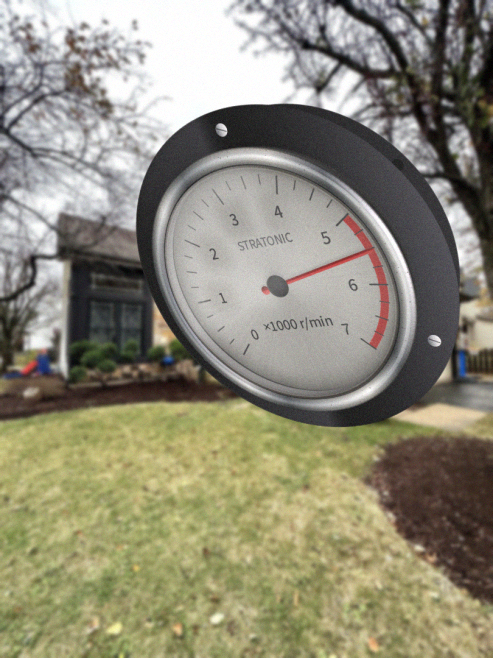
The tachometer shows {"value": 5500, "unit": "rpm"}
